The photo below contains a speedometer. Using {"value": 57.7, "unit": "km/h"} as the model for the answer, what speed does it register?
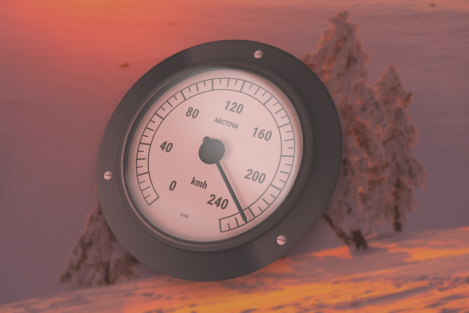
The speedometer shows {"value": 225, "unit": "km/h"}
